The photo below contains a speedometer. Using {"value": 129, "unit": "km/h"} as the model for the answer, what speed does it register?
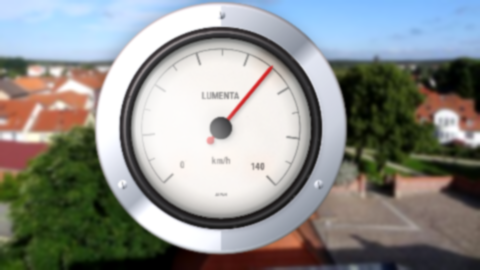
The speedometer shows {"value": 90, "unit": "km/h"}
